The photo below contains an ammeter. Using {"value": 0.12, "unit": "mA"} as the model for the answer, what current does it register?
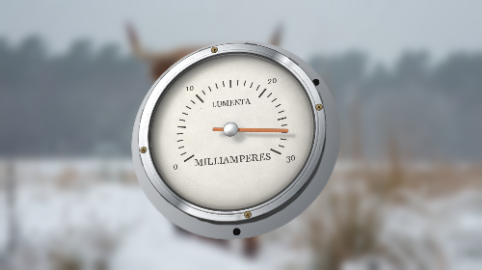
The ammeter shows {"value": 27, "unit": "mA"}
